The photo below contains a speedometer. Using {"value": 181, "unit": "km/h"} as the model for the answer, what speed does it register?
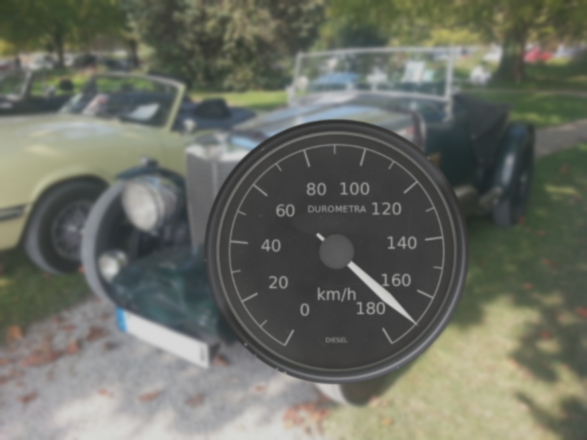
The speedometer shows {"value": 170, "unit": "km/h"}
